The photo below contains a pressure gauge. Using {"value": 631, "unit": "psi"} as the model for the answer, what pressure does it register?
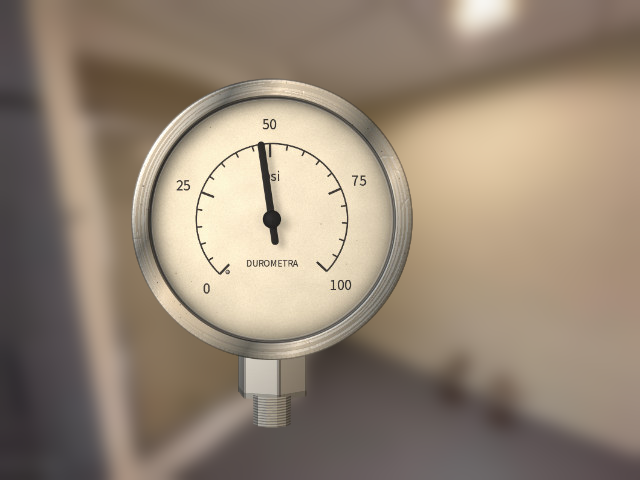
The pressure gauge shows {"value": 47.5, "unit": "psi"}
